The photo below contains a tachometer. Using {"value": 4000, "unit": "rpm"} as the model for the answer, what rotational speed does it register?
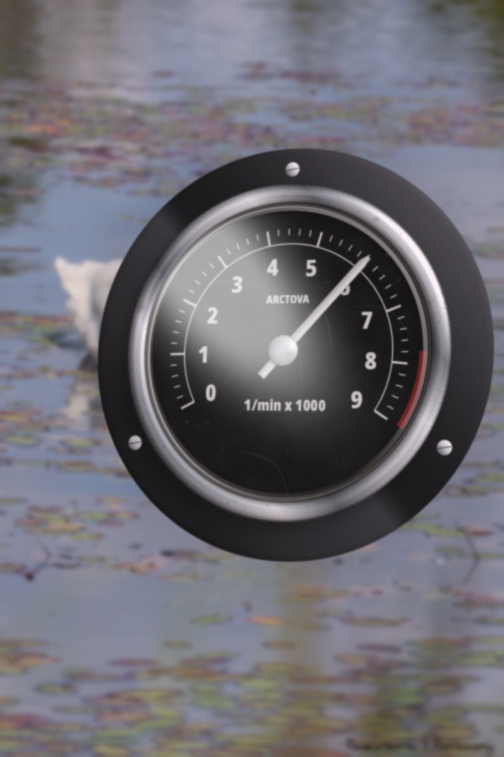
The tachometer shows {"value": 6000, "unit": "rpm"}
